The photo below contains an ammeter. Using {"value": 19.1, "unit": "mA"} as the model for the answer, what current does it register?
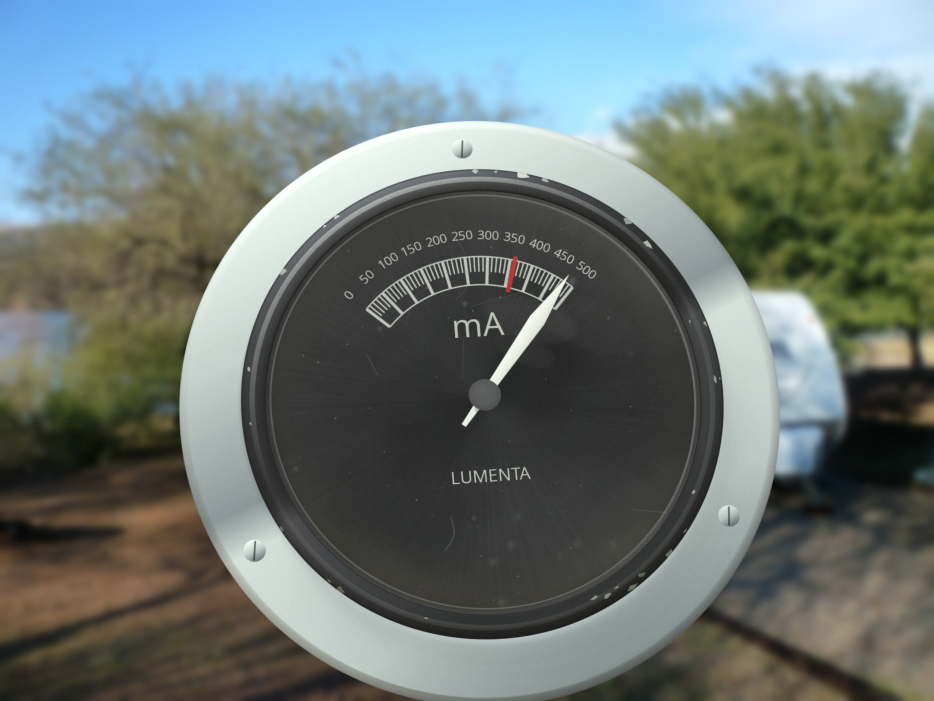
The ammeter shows {"value": 480, "unit": "mA"}
